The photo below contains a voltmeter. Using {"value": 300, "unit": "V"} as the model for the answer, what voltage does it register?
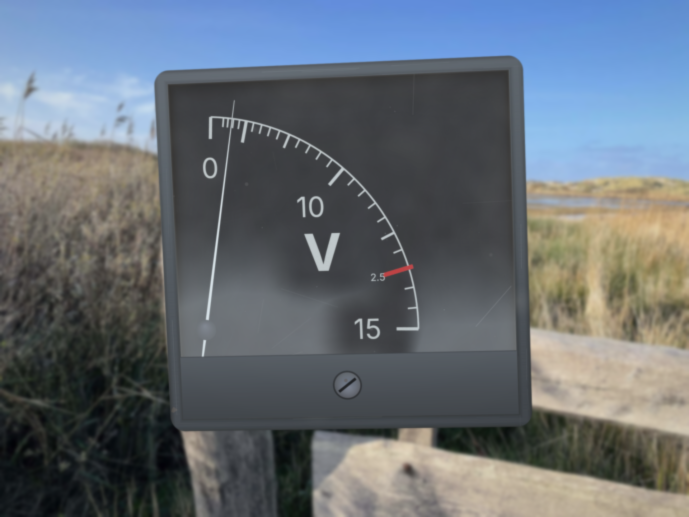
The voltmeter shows {"value": 4, "unit": "V"}
